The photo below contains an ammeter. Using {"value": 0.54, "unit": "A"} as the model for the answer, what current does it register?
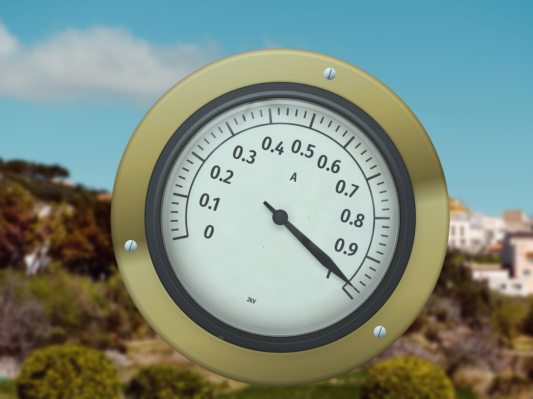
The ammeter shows {"value": 0.98, "unit": "A"}
